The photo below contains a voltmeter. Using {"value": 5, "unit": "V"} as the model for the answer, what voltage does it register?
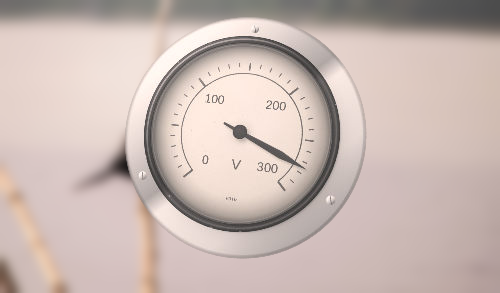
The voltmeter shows {"value": 275, "unit": "V"}
